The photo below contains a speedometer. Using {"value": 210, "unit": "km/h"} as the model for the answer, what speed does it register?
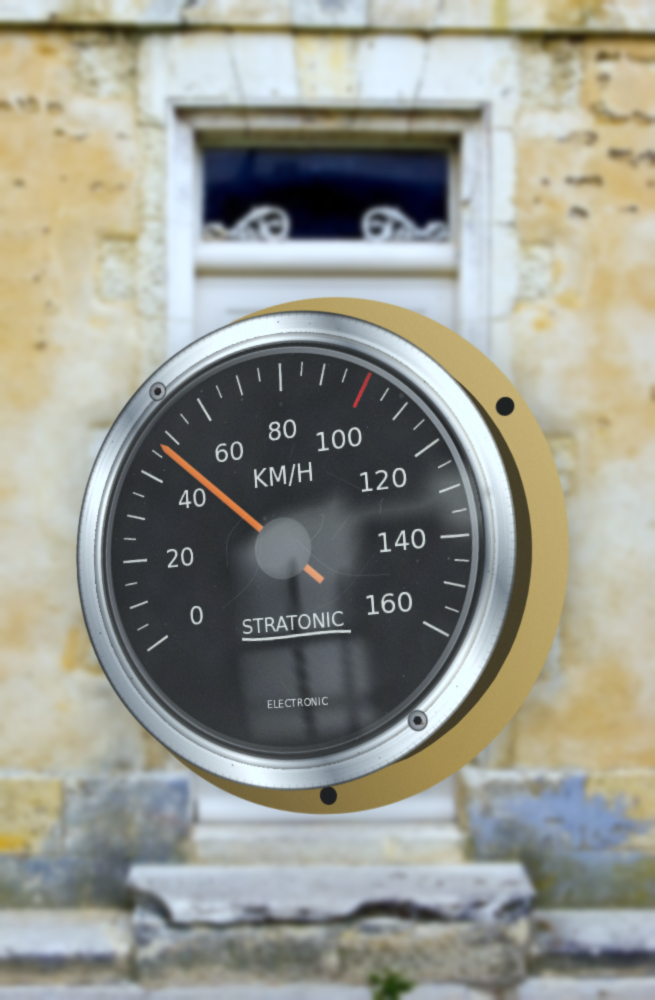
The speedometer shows {"value": 47.5, "unit": "km/h"}
